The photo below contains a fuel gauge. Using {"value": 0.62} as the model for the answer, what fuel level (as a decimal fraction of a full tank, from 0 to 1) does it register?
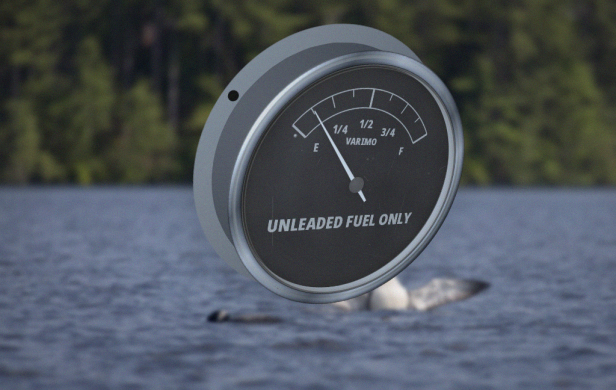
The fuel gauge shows {"value": 0.125}
